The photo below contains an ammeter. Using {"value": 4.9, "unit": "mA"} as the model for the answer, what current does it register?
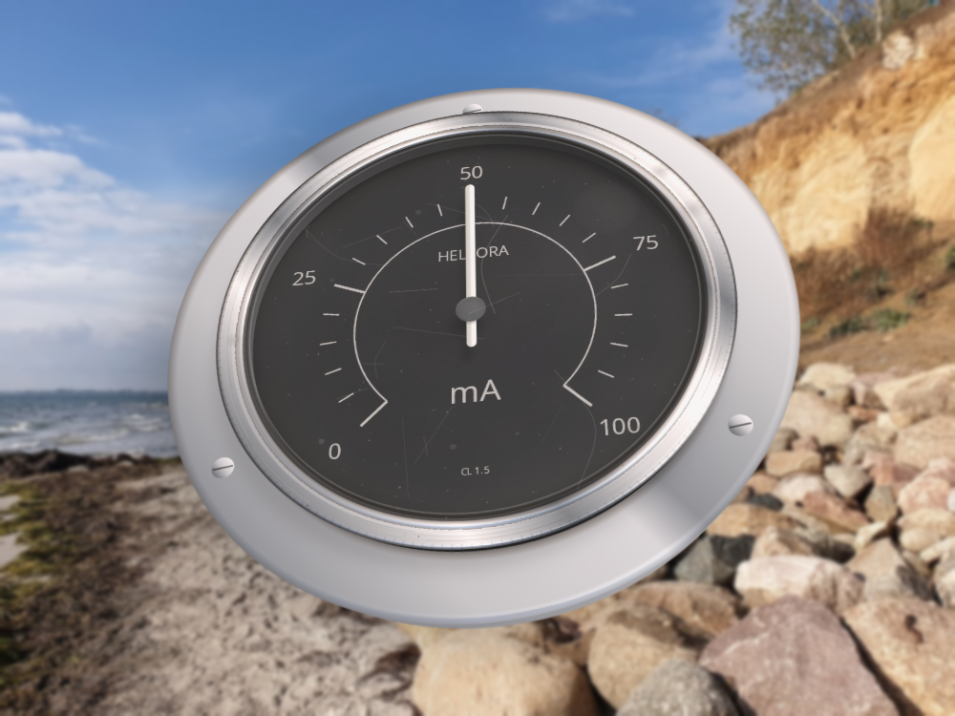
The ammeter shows {"value": 50, "unit": "mA"}
